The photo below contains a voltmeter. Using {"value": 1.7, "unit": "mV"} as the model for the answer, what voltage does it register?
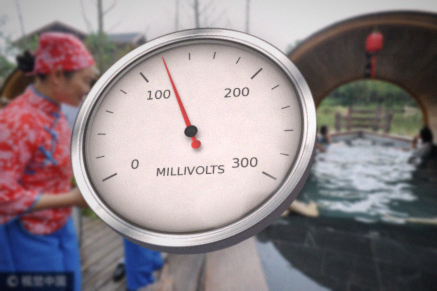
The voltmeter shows {"value": 120, "unit": "mV"}
